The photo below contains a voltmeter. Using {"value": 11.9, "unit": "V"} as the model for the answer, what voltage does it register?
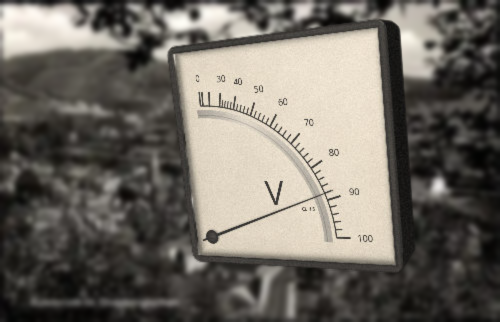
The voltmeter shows {"value": 88, "unit": "V"}
